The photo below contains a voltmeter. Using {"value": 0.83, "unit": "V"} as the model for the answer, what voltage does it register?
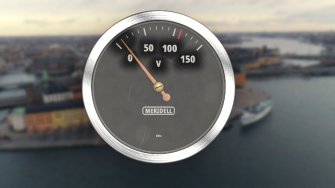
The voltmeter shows {"value": 10, "unit": "V"}
